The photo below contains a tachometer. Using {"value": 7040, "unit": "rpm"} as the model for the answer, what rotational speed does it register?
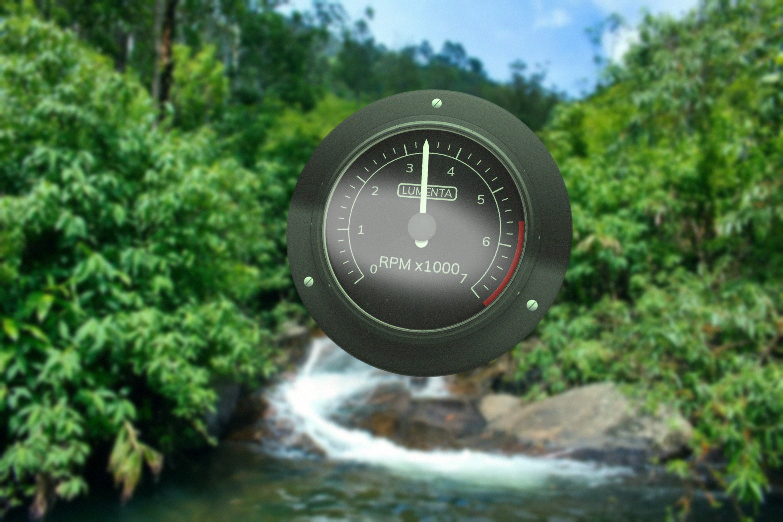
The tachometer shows {"value": 3400, "unit": "rpm"}
